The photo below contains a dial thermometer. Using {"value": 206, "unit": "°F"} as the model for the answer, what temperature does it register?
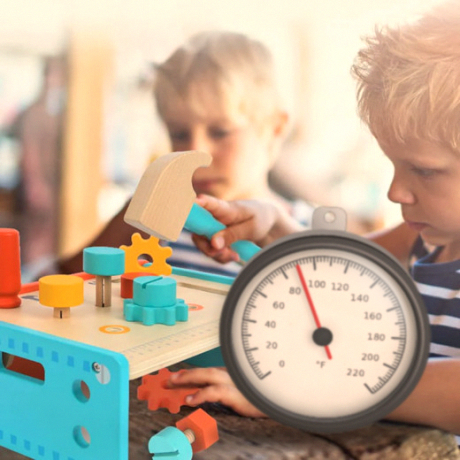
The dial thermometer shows {"value": 90, "unit": "°F"}
